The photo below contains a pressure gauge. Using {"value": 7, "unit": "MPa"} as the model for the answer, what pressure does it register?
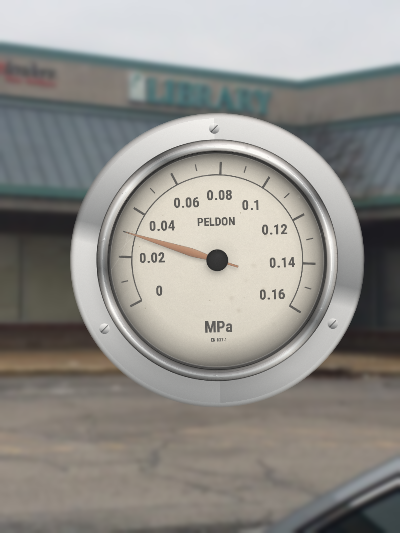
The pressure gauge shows {"value": 0.03, "unit": "MPa"}
